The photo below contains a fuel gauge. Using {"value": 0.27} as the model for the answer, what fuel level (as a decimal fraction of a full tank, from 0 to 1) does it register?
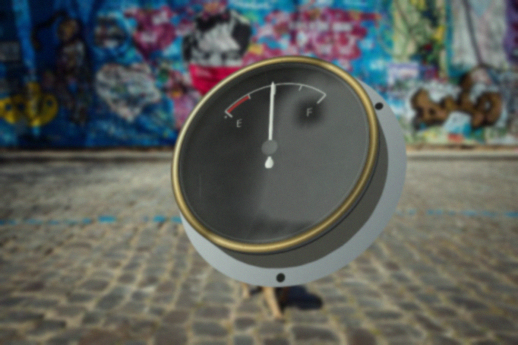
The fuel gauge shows {"value": 0.5}
